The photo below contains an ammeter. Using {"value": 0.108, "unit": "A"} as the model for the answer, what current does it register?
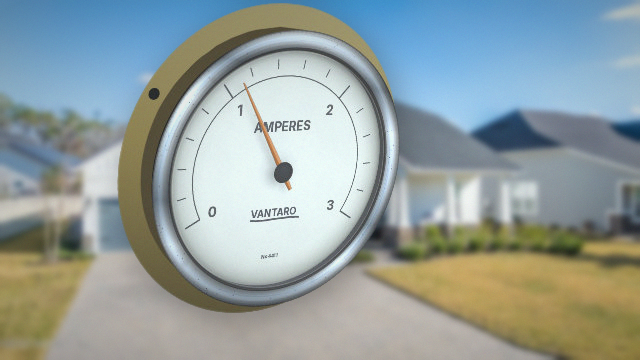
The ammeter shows {"value": 1.1, "unit": "A"}
